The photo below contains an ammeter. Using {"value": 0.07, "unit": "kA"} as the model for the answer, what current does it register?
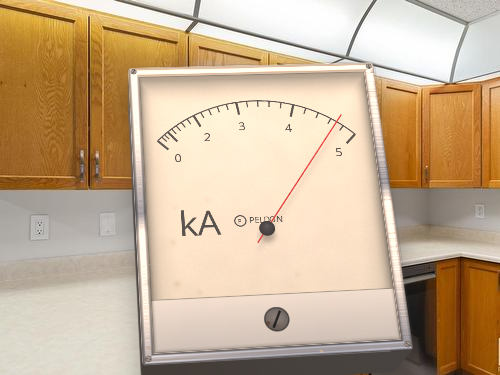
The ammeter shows {"value": 4.7, "unit": "kA"}
